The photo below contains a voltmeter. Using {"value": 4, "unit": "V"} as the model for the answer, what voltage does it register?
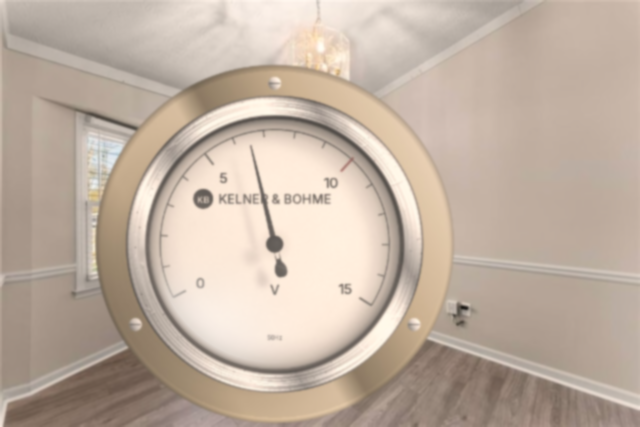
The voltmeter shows {"value": 6.5, "unit": "V"}
